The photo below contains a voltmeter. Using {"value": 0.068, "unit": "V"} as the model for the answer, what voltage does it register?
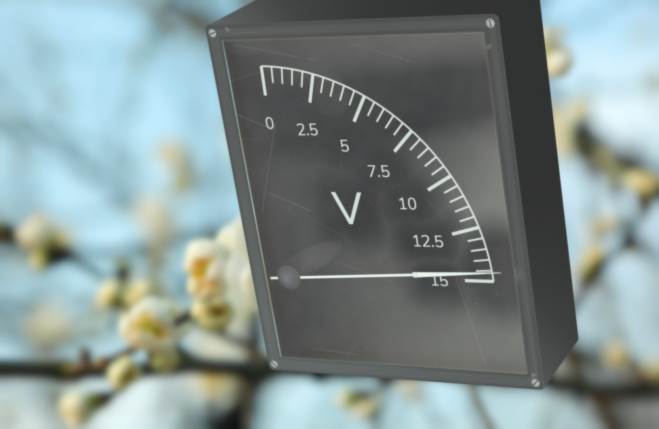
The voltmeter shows {"value": 14.5, "unit": "V"}
